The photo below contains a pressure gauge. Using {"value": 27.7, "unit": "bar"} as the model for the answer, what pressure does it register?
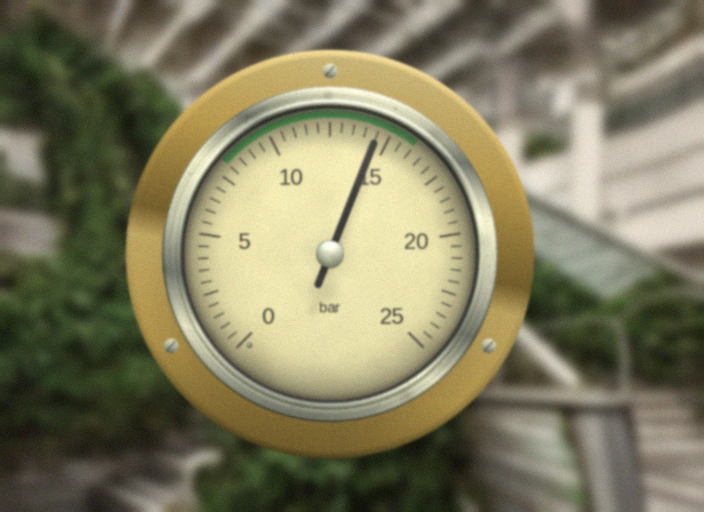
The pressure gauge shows {"value": 14.5, "unit": "bar"}
